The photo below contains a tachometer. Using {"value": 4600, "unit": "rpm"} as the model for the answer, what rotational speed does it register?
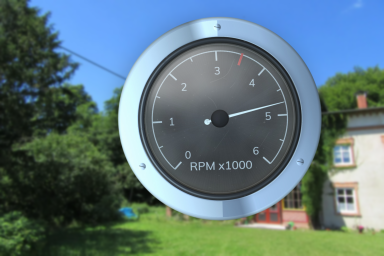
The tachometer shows {"value": 4750, "unit": "rpm"}
